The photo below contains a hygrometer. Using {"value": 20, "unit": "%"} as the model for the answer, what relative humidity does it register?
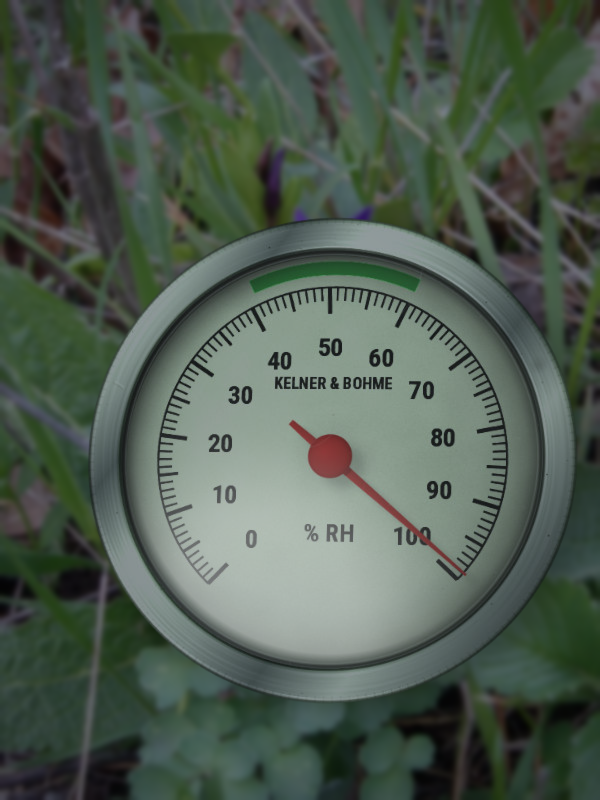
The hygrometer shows {"value": 99, "unit": "%"}
